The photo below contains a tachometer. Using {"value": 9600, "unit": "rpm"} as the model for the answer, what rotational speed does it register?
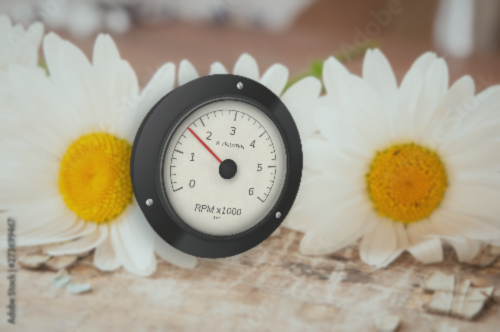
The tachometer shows {"value": 1600, "unit": "rpm"}
